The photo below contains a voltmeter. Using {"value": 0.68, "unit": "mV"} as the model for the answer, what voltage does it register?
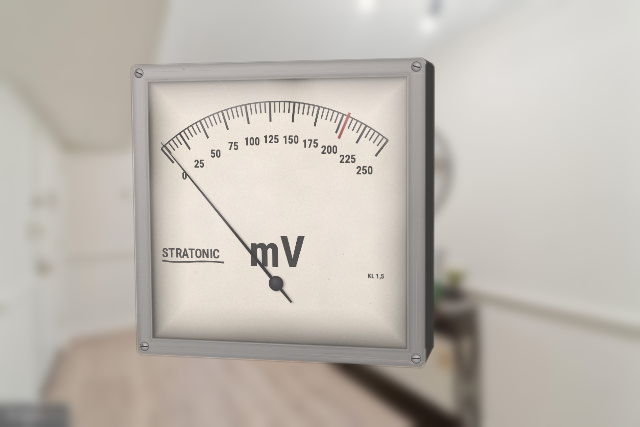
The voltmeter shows {"value": 5, "unit": "mV"}
